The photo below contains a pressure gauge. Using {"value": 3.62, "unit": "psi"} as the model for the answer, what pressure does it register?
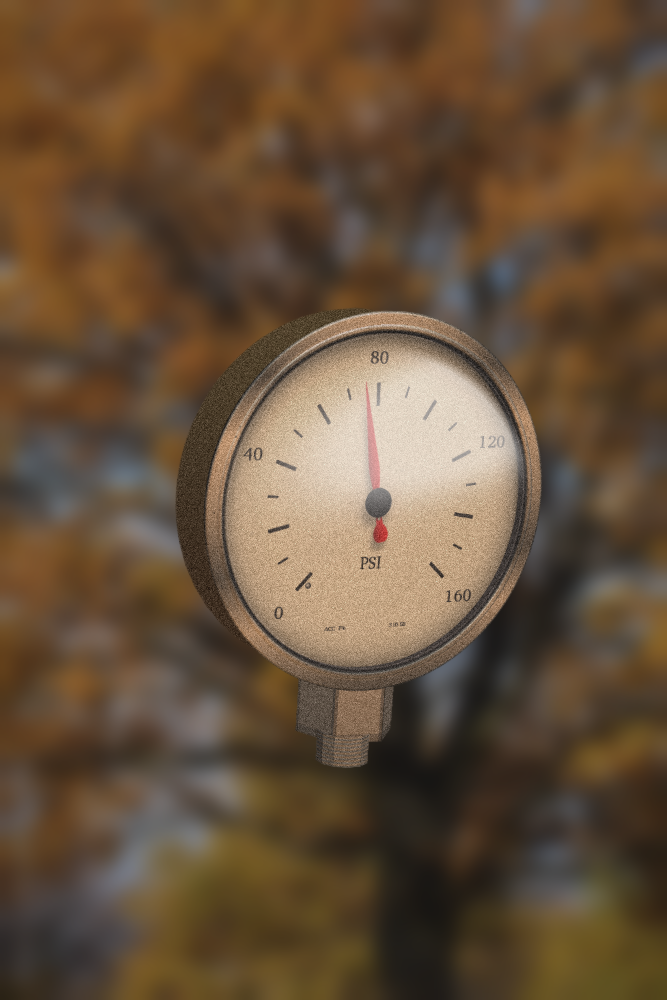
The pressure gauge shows {"value": 75, "unit": "psi"}
